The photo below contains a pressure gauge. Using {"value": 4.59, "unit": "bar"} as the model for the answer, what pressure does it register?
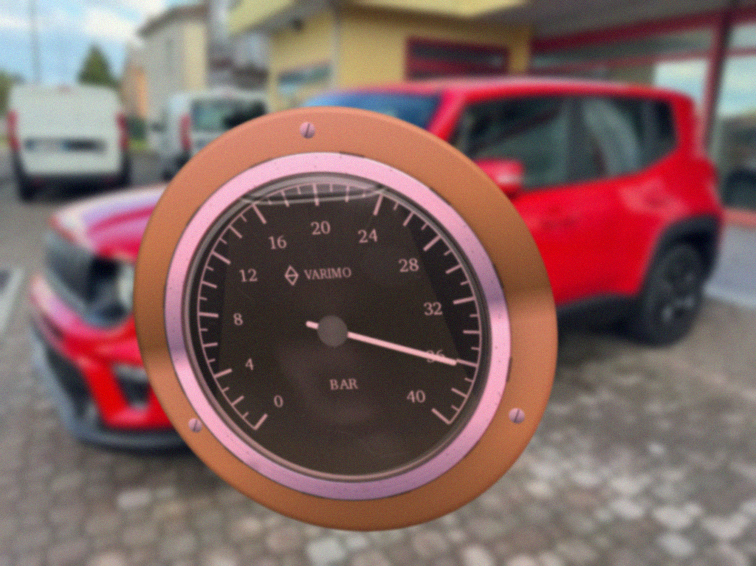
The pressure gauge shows {"value": 36, "unit": "bar"}
